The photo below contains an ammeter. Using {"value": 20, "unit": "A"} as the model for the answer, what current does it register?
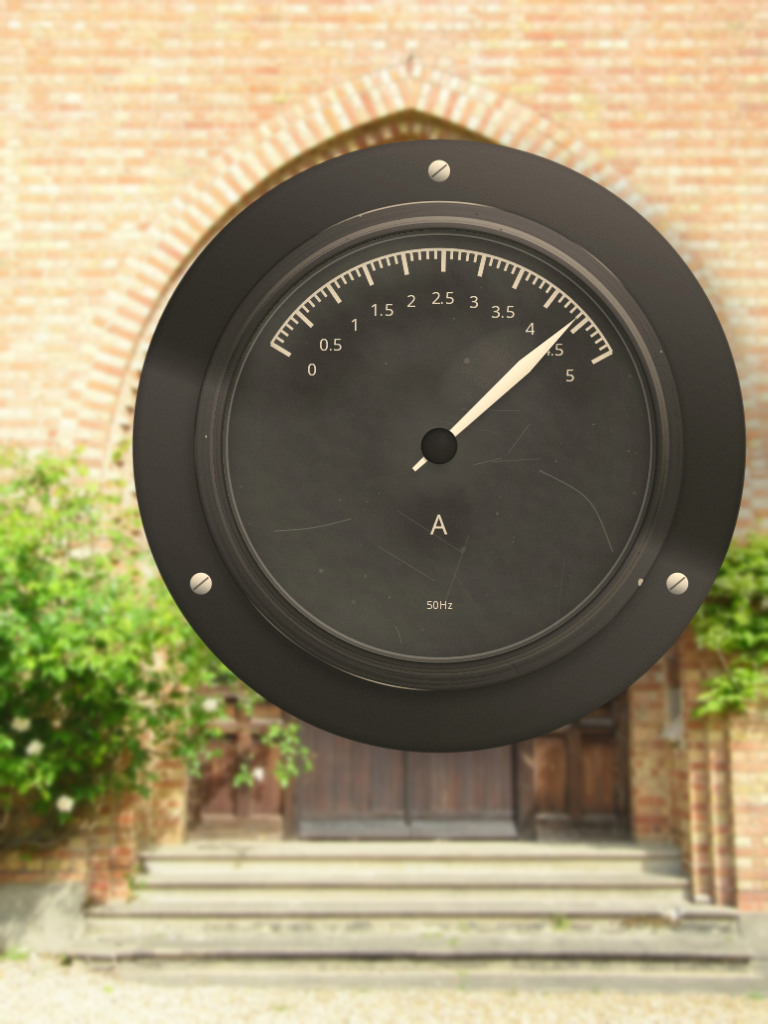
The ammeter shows {"value": 4.4, "unit": "A"}
